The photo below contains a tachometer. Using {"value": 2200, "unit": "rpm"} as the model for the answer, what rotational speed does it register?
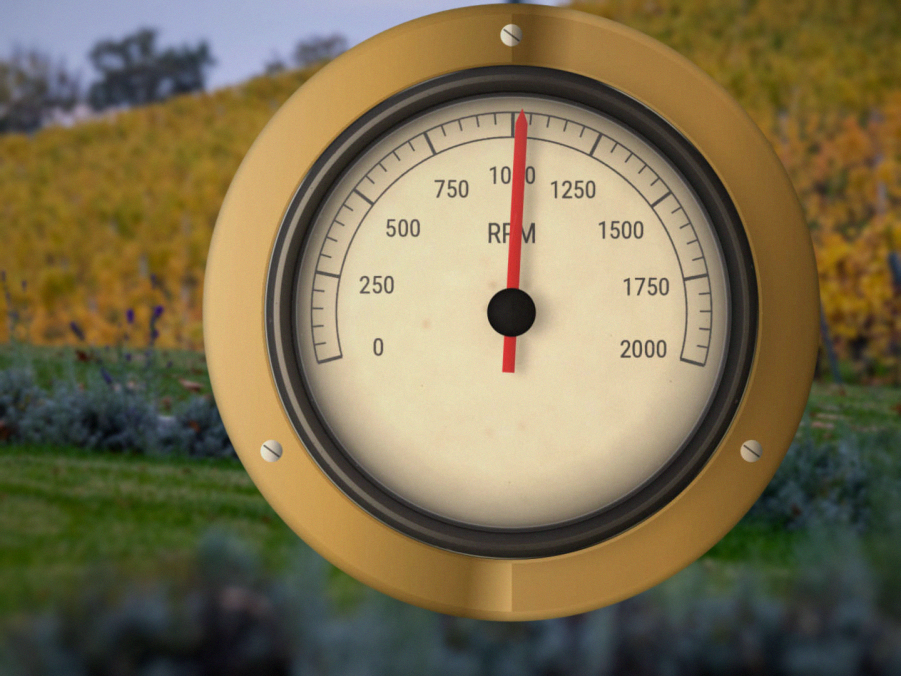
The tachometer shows {"value": 1025, "unit": "rpm"}
